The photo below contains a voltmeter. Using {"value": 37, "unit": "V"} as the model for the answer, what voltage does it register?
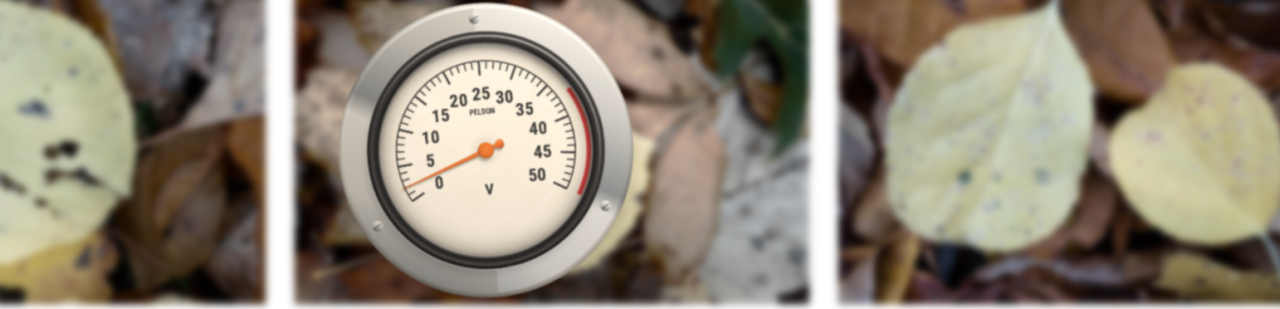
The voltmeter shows {"value": 2, "unit": "V"}
